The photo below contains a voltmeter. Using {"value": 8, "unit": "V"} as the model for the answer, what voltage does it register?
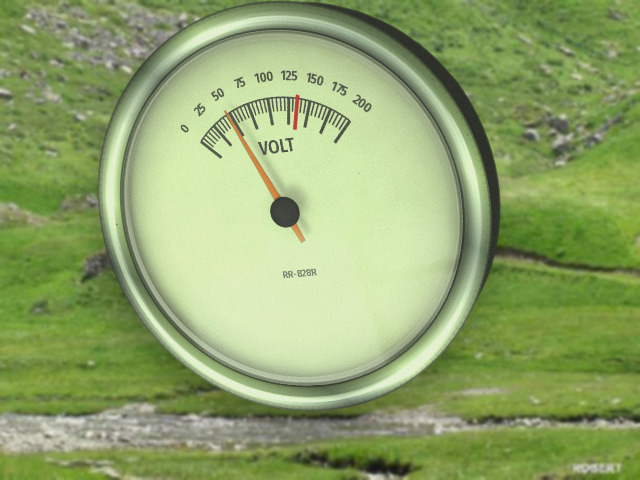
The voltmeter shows {"value": 50, "unit": "V"}
